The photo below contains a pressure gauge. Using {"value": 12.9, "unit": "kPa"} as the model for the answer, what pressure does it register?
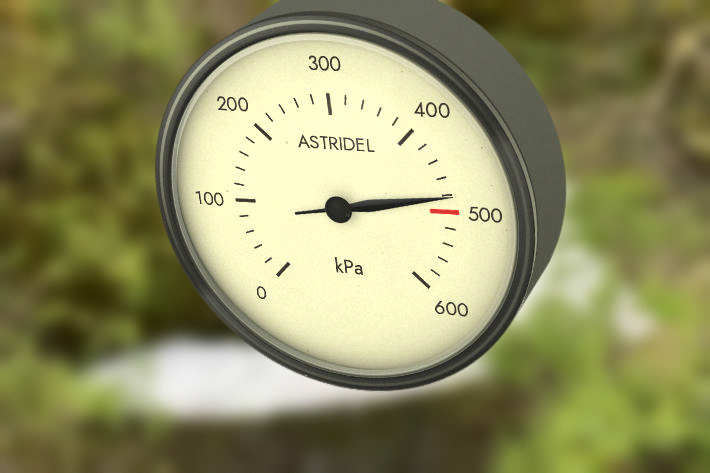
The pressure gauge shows {"value": 480, "unit": "kPa"}
